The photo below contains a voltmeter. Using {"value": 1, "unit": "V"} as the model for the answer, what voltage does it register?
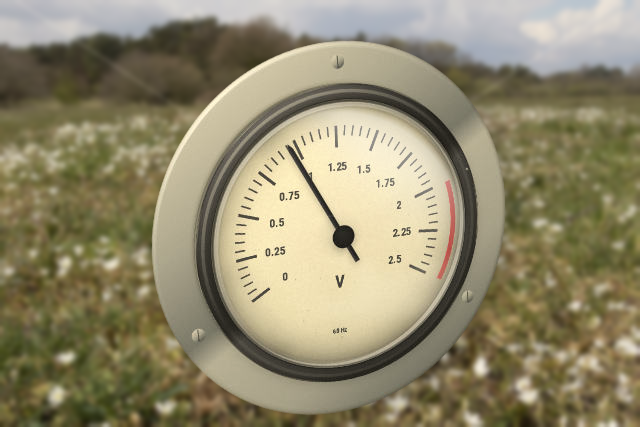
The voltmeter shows {"value": 0.95, "unit": "V"}
